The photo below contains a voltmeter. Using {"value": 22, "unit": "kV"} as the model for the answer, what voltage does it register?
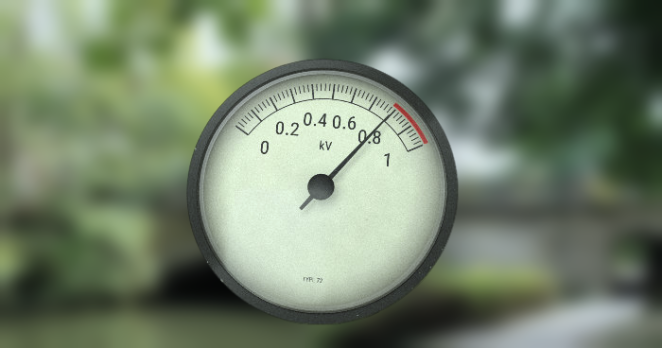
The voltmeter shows {"value": 0.8, "unit": "kV"}
